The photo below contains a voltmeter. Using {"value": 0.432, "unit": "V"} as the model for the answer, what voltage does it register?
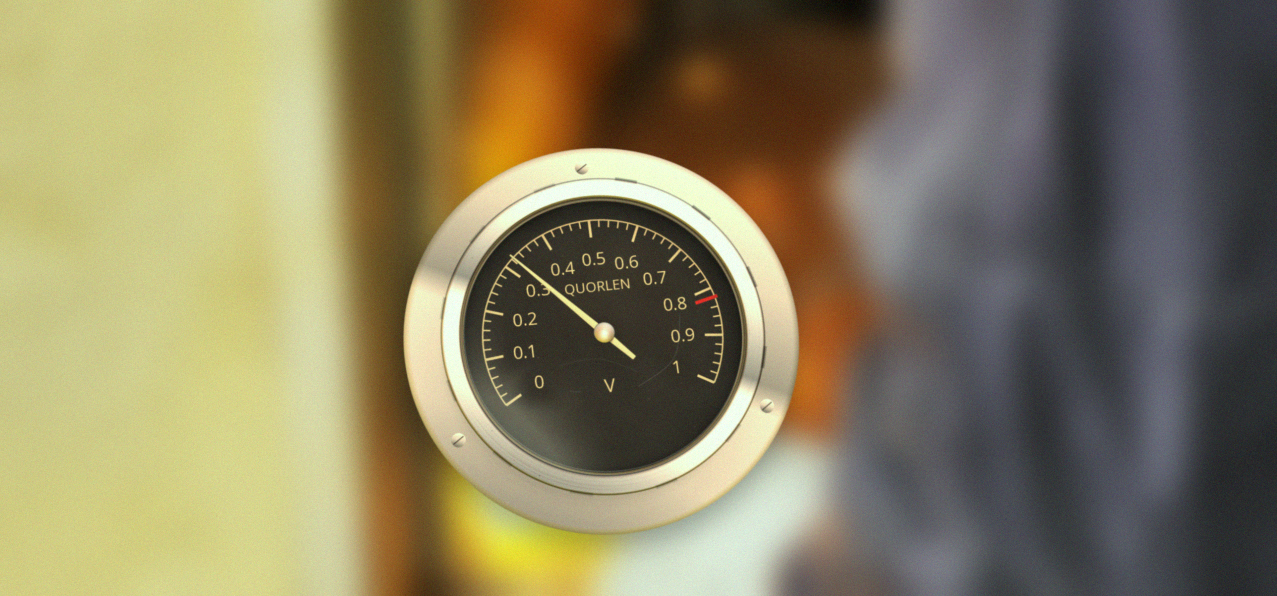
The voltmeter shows {"value": 0.32, "unit": "V"}
